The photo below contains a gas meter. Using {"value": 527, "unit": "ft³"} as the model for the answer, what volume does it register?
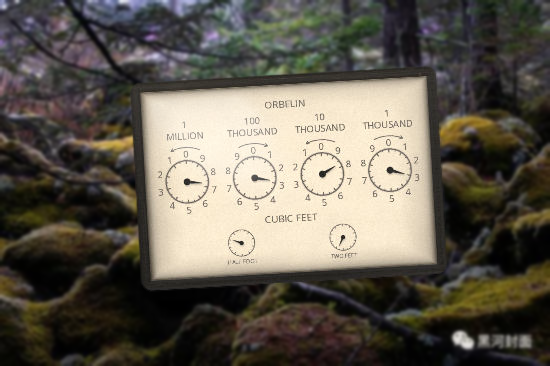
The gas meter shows {"value": 728300, "unit": "ft³"}
